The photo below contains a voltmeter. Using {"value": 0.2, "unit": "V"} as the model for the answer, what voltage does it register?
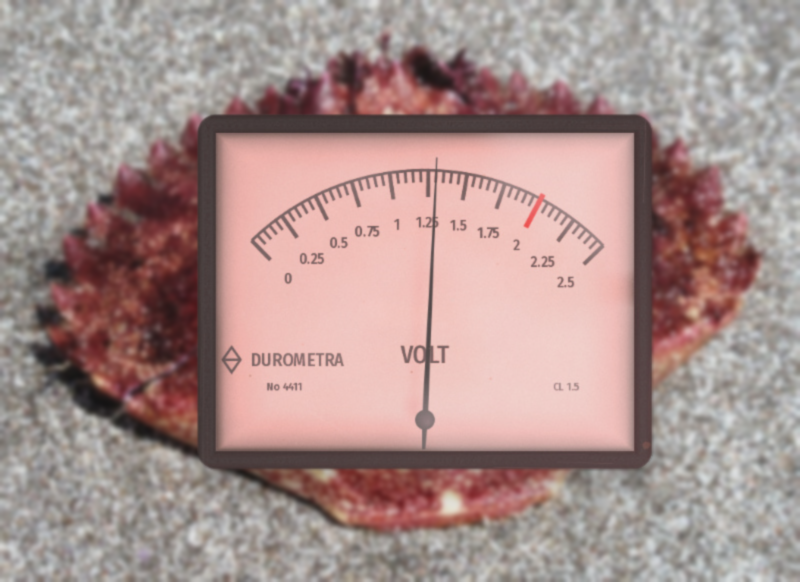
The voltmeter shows {"value": 1.3, "unit": "V"}
